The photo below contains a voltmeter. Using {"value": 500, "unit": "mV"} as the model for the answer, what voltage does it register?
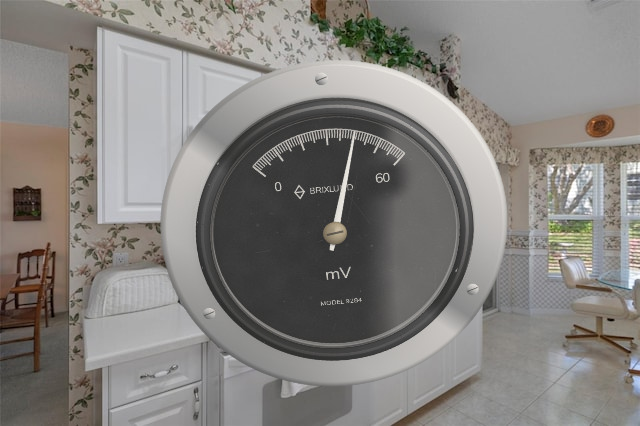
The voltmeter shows {"value": 40, "unit": "mV"}
